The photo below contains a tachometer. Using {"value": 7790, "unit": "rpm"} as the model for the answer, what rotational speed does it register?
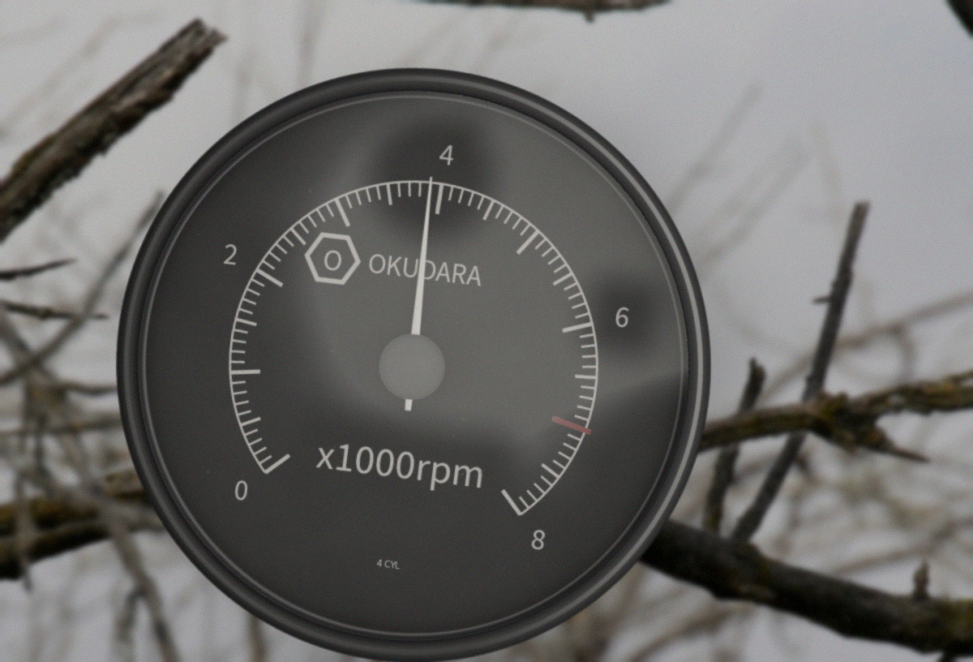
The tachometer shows {"value": 3900, "unit": "rpm"}
